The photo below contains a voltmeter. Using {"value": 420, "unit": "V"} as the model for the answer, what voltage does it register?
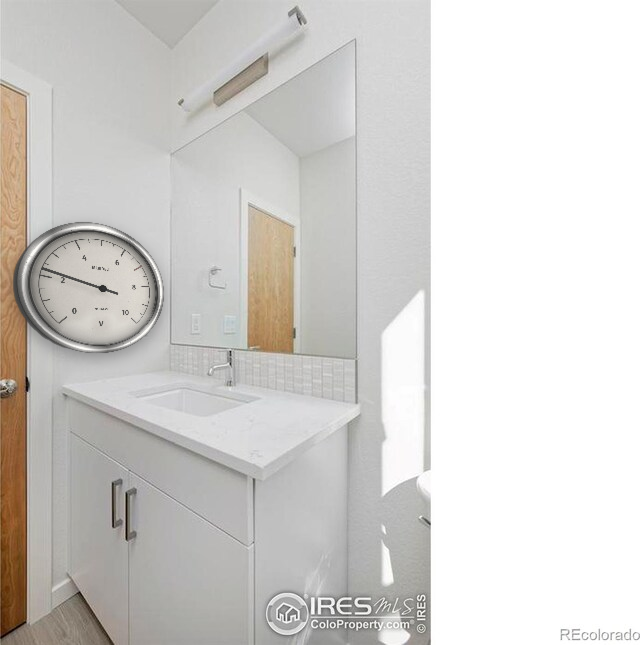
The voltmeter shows {"value": 2.25, "unit": "V"}
